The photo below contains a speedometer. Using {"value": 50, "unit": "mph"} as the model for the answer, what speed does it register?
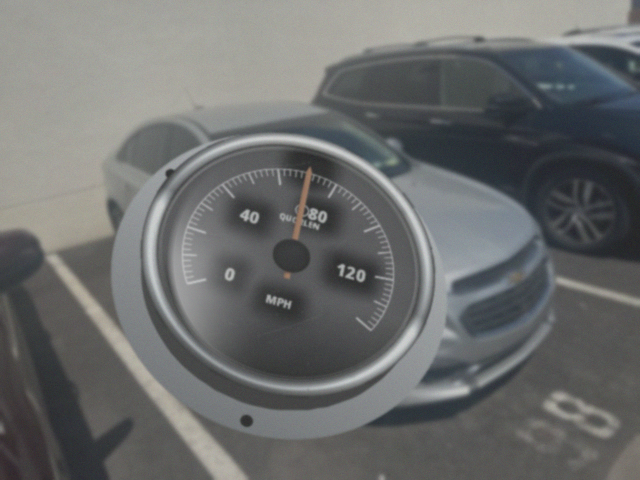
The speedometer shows {"value": 70, "unit": "mph"}
